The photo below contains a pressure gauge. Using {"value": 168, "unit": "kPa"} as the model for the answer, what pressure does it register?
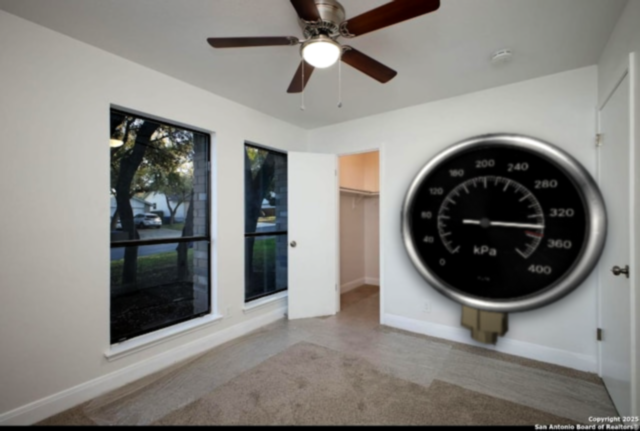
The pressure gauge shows {"value": 340, "unit": "kPa"}
